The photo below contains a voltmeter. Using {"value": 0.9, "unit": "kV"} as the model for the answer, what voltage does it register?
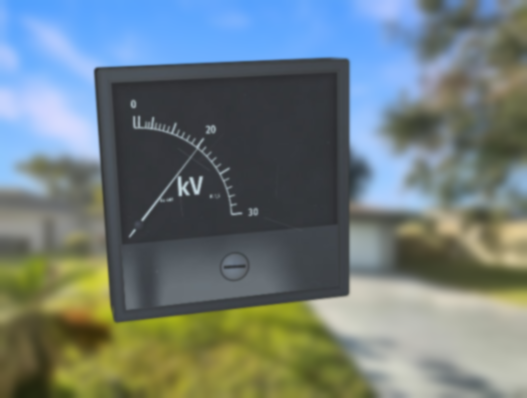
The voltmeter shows {"value": 20, "unit": "kV"}
